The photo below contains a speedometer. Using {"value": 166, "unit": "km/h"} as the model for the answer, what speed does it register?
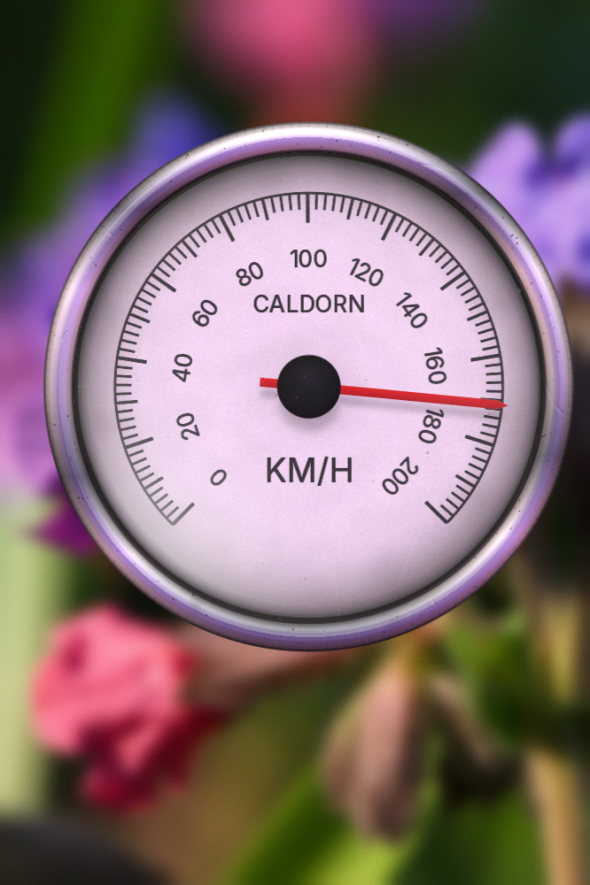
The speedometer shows {"value": 171, "unit": "km/h"}
